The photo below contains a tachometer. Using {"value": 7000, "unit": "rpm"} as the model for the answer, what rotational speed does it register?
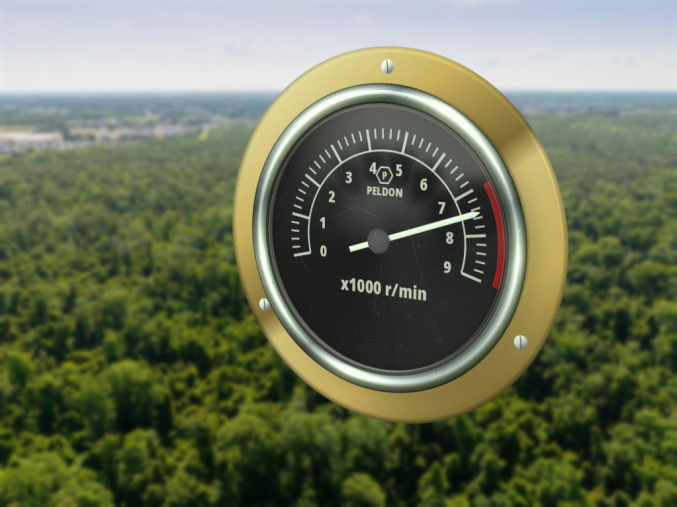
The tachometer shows {"value": 7500, "unit": "rpm"}
